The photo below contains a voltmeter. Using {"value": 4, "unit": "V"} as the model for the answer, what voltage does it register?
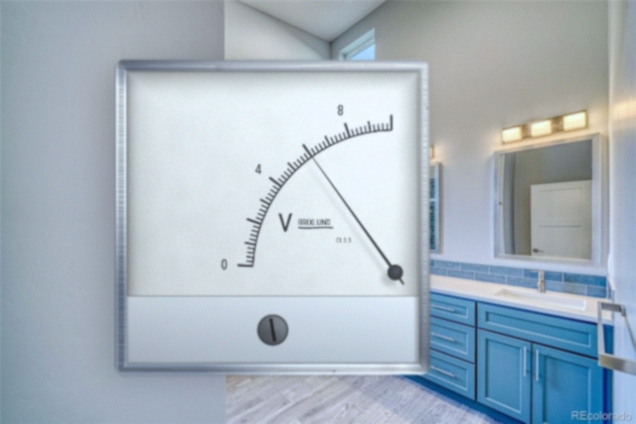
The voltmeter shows {"value": 6, "unit": "V"}
